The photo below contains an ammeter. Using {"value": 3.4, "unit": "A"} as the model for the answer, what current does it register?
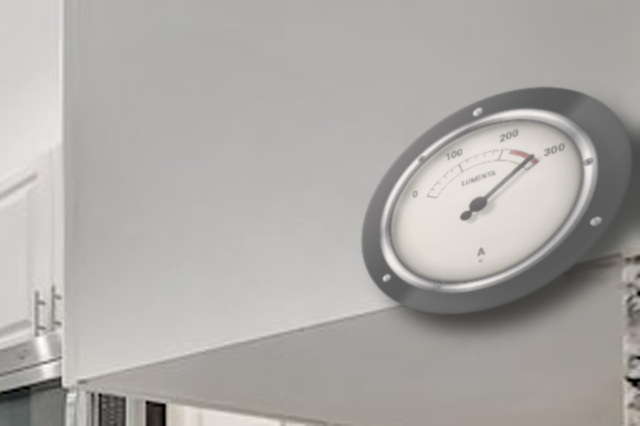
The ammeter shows {"value": 280, "unit": "A"}
